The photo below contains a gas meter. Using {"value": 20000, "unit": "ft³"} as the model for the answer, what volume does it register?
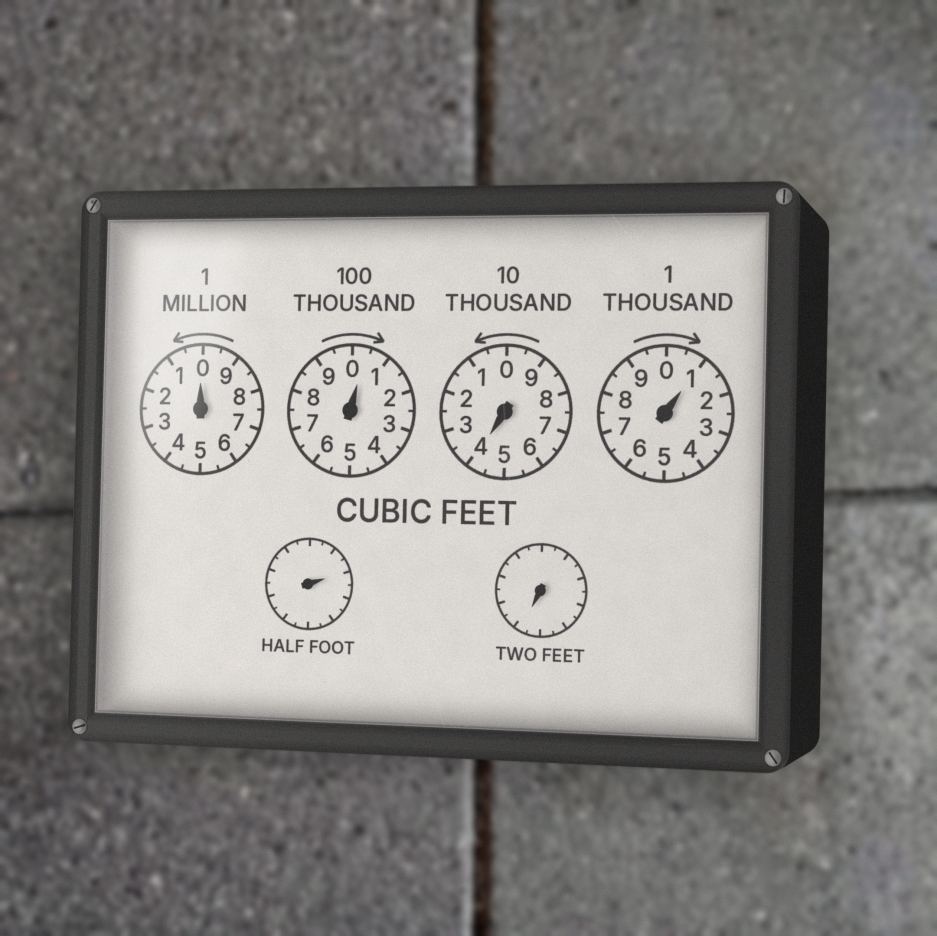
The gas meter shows {"value": 4100, "unit": "ft³"}
